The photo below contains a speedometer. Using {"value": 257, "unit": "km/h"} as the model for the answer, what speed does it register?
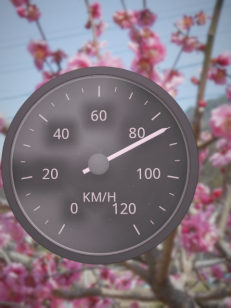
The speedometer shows {"value": 85, "unit": "km/h"}
